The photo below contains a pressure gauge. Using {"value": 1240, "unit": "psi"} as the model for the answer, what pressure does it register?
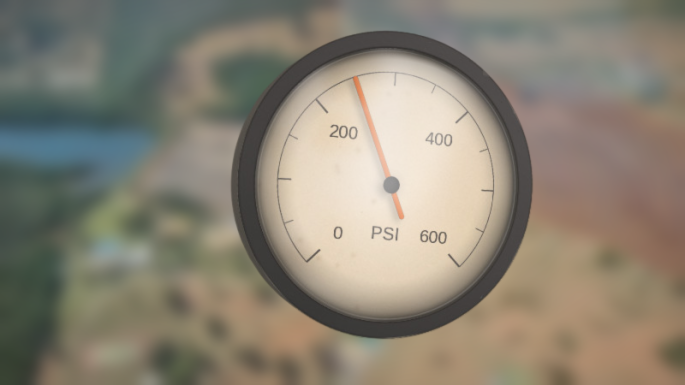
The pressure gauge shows {"value": 250, "unit": "psi"}
